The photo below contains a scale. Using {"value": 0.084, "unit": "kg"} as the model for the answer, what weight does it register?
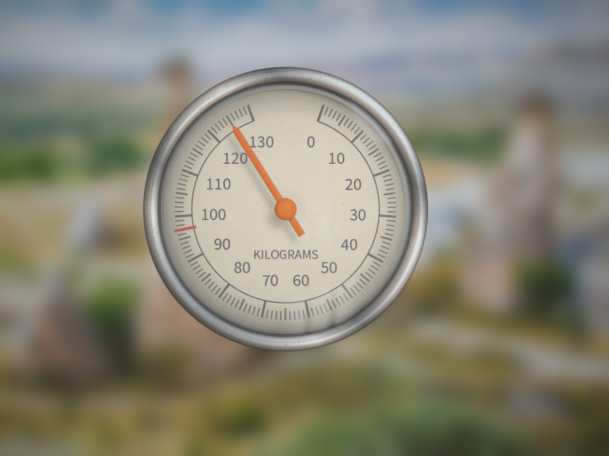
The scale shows {"value": 125, "unit": "kg"}
